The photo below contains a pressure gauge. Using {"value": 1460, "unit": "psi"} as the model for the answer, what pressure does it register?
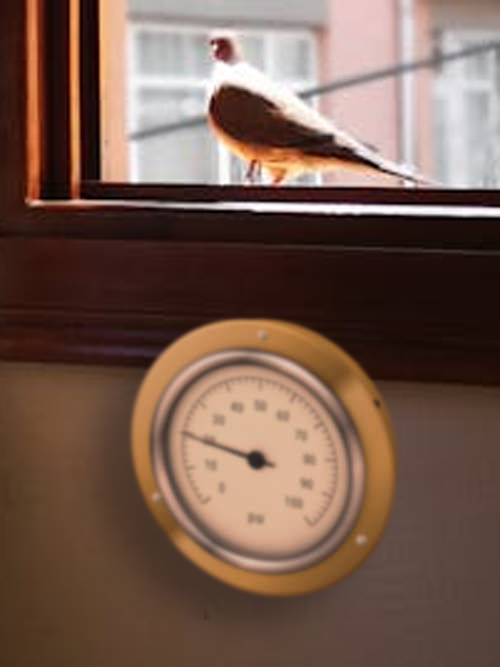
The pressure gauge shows {"value": 20, "unit": "psi"}
